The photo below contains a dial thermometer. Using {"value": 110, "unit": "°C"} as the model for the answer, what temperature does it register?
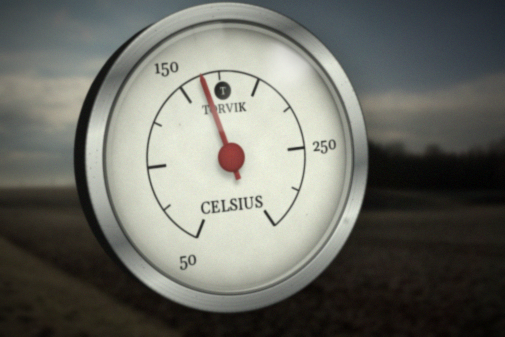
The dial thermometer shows {"value": 162.5, "unit": "°C"}
